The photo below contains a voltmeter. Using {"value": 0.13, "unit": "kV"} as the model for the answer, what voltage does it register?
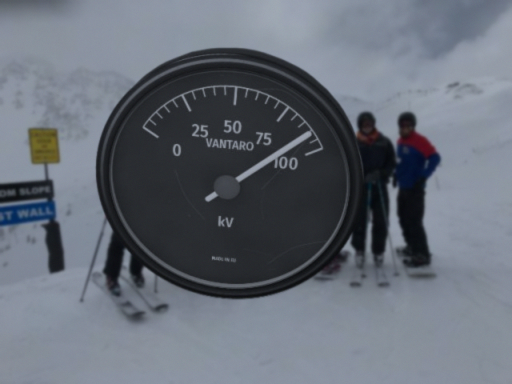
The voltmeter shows {"value": 90, "unit": "kV"}
